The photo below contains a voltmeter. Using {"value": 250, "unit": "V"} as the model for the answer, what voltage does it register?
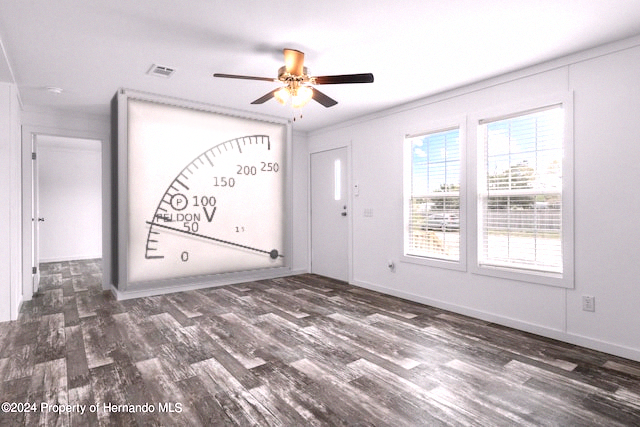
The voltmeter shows {"value": 40, "unit": "V"}
